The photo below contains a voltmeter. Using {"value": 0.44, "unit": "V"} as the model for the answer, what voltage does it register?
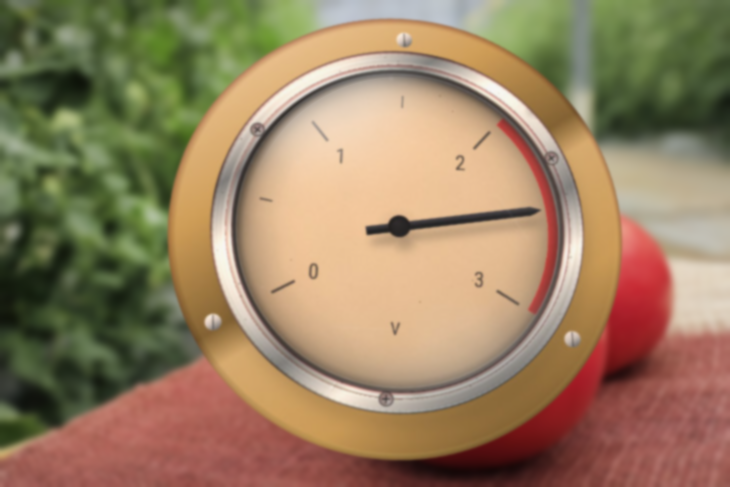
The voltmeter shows {"value": 2.5, "unit": "V"}
